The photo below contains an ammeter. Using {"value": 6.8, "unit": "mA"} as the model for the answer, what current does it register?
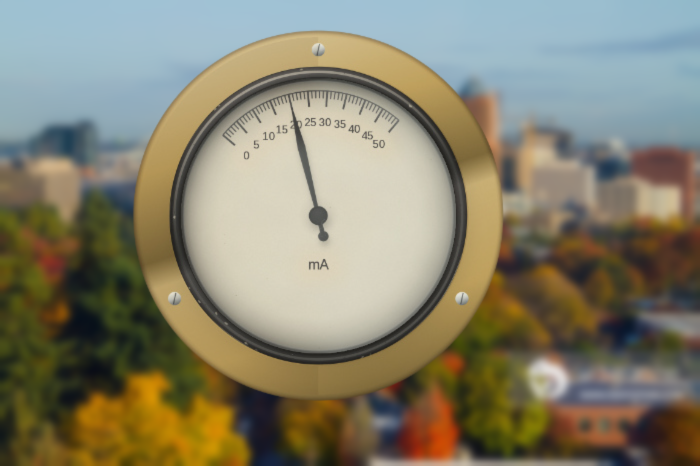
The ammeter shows {"value": 20, "unit": "mA"}
